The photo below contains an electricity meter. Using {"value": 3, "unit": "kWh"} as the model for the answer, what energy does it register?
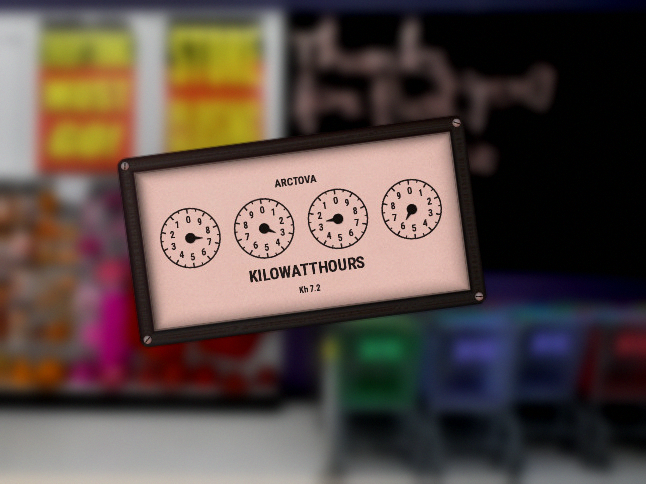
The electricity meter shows {"value": 7326, "unit": "kWh"}
